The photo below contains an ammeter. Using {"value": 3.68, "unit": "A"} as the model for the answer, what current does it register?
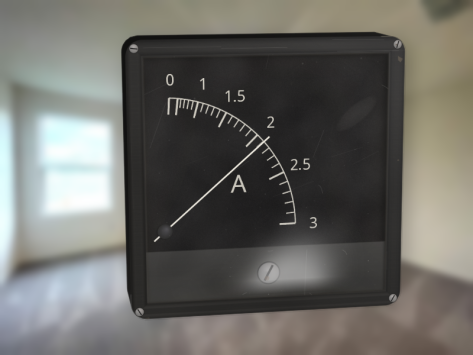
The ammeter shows {"value": 2.1, "unit": "A"}
